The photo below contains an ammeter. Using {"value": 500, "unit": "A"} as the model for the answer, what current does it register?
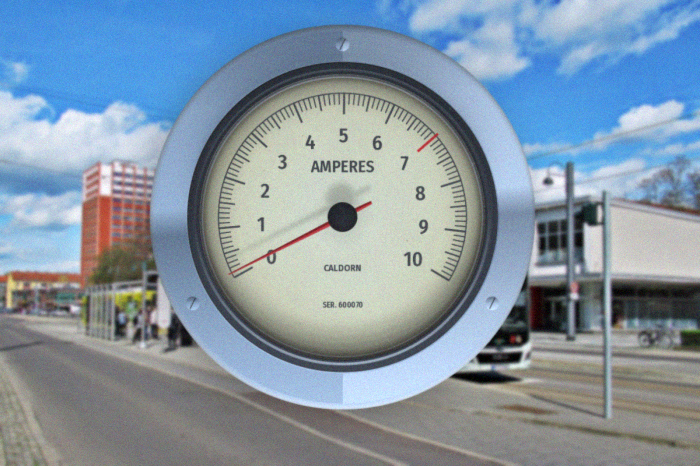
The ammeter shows {"value": 0.1, "unit": "A"}
